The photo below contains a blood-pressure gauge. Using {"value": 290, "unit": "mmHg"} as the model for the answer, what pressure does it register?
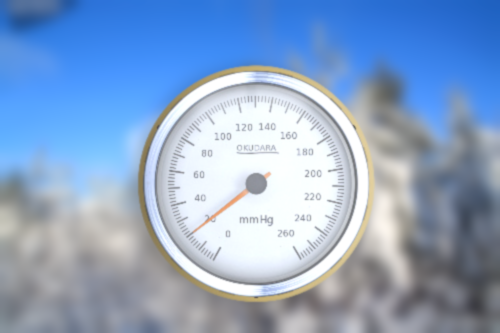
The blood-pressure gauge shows {"value": 20, "unit": "mmHg"}
